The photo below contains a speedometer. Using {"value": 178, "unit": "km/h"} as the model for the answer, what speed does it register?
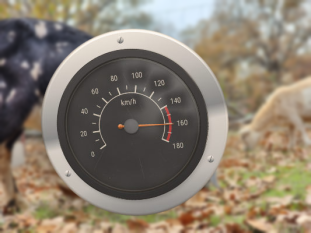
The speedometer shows {"value": 160, "unit": "km/h"}
